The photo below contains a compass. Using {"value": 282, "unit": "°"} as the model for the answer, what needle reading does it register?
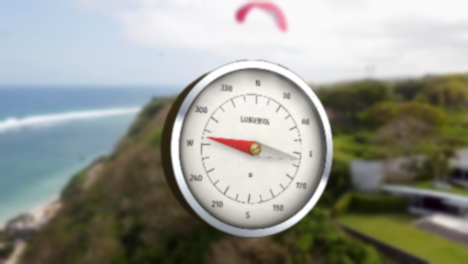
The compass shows {"value": 277.5, "unit": "°"}
